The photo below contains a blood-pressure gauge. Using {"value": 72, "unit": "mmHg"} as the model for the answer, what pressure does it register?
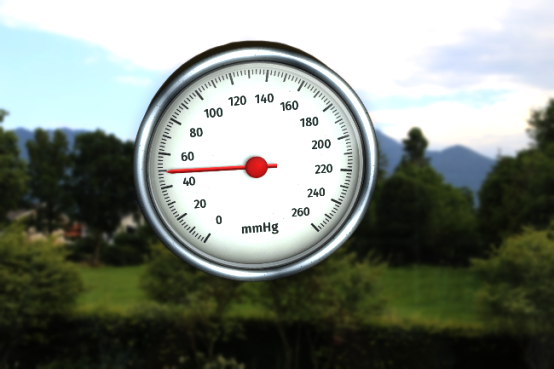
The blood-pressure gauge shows {"value": 50, "unit": "mmHg"}
